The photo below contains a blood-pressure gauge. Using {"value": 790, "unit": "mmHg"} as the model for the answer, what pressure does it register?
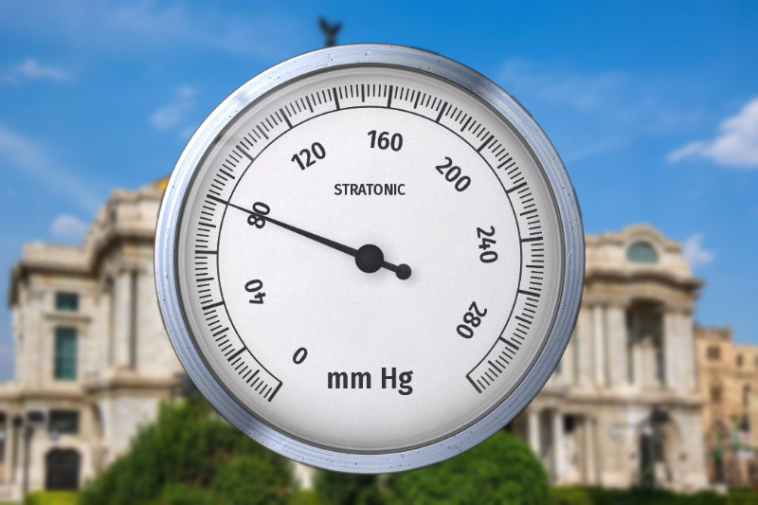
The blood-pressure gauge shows {"value": 80, "unit": "mmHg"}
